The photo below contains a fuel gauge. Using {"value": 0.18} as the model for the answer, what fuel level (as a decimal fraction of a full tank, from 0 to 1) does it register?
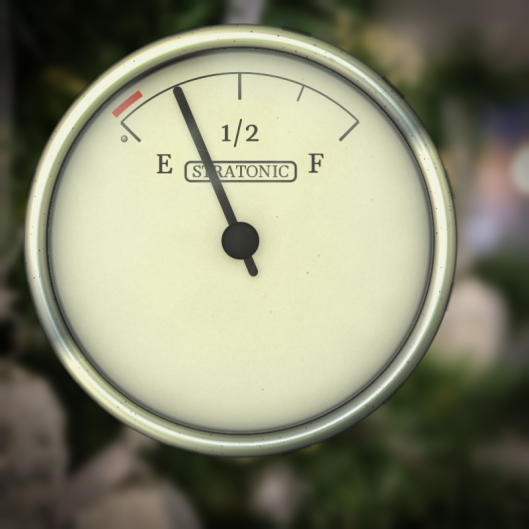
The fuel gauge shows {"value": 0.25}
